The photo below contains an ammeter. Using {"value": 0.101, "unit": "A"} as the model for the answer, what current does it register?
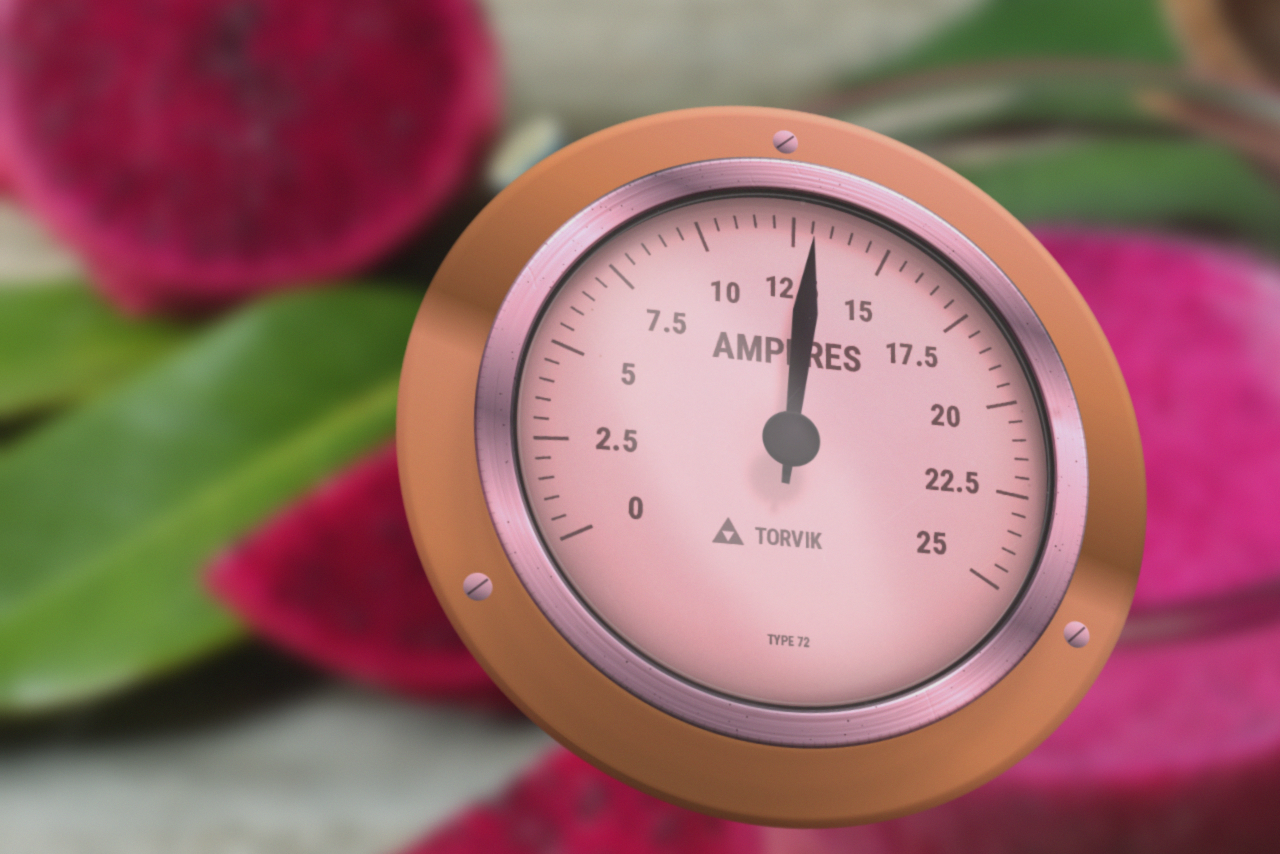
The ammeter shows {"value": 13, "unit": "A"}
